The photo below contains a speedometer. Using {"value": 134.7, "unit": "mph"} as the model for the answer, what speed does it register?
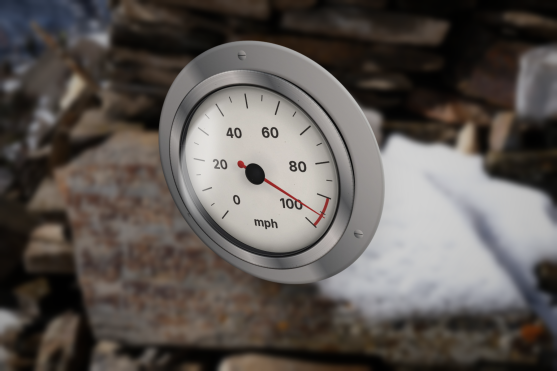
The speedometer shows {"value": 95, "unit": "mph"}
